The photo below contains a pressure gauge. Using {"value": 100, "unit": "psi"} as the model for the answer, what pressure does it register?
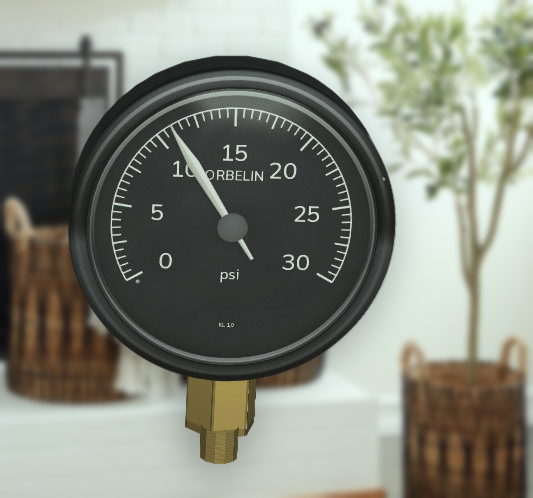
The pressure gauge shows {"value": 11, "unit": "psi"}
